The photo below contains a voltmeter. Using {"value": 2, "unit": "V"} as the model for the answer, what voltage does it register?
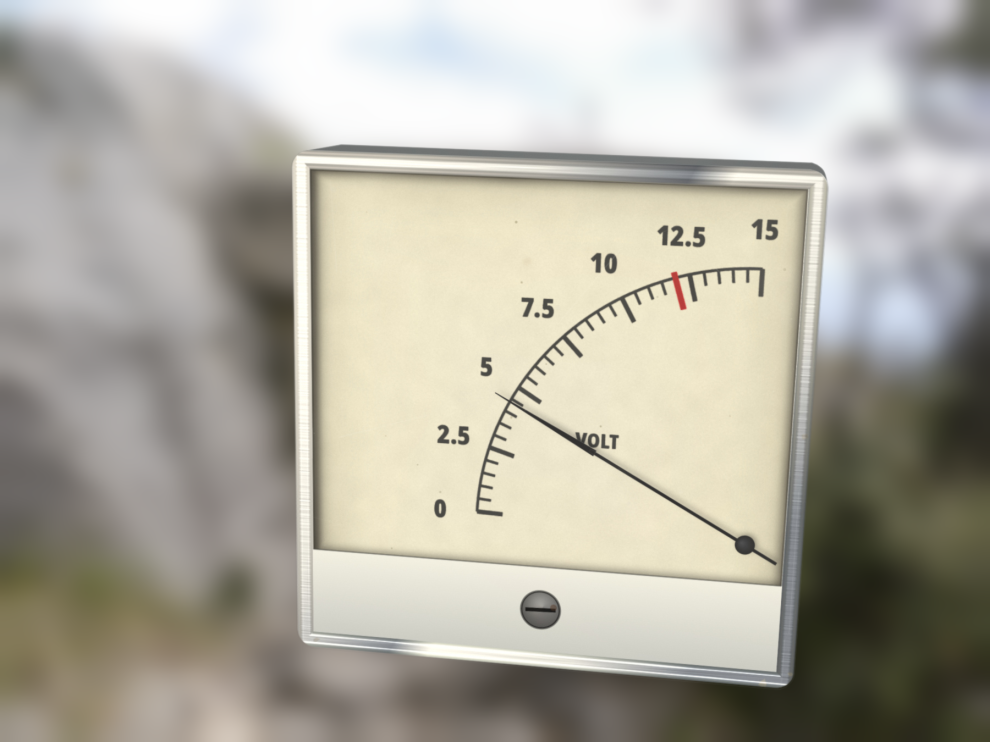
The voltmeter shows {"value": 4.5, "unit": "V"}
